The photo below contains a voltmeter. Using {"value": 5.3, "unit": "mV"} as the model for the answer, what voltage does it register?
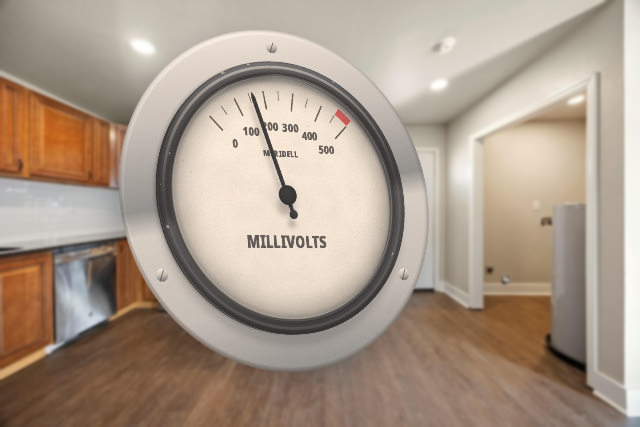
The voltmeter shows {"value": 150, "unit": "mV"}
